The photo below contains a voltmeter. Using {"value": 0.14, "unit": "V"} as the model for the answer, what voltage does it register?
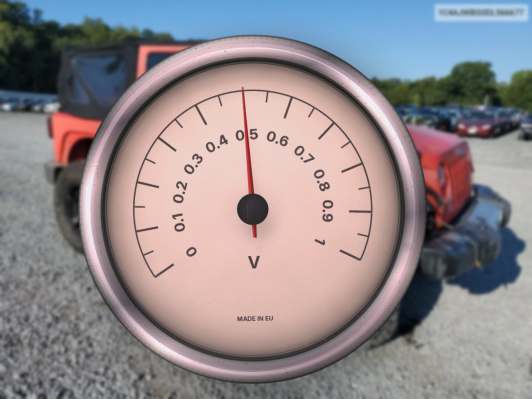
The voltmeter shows {"value": 0.5, "unit": "V"}
